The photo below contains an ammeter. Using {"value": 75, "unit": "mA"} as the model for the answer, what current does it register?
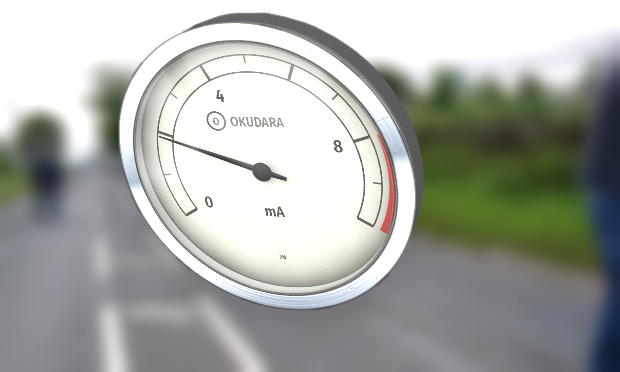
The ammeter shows {"value": 2, "unit": "mA"}
